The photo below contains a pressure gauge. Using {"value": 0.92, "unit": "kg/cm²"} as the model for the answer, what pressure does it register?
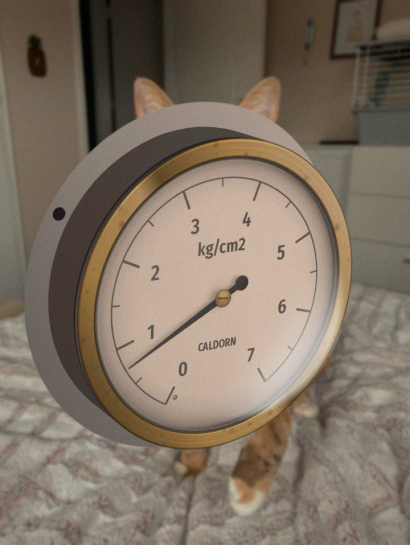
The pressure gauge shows {"value": 0.75, "unit": "kg/cm²"}
